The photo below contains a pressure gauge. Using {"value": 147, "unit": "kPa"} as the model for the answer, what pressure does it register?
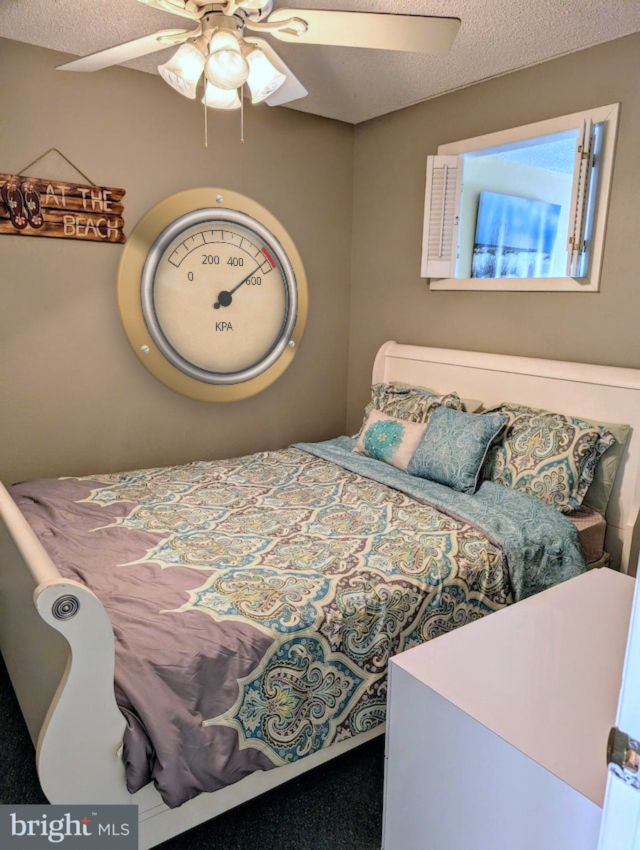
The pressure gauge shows {"value": 550, "unit": "kPa"}
